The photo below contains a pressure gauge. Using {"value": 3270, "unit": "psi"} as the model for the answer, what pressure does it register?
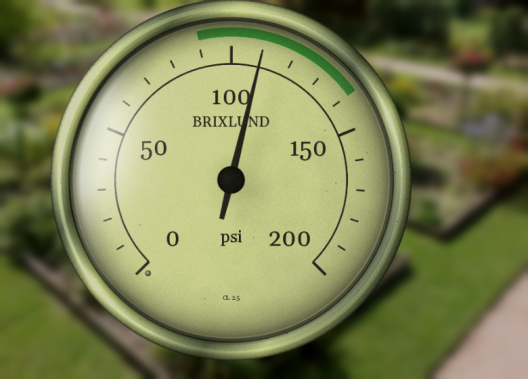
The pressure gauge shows {"value": 110, "unit": "psi"}
